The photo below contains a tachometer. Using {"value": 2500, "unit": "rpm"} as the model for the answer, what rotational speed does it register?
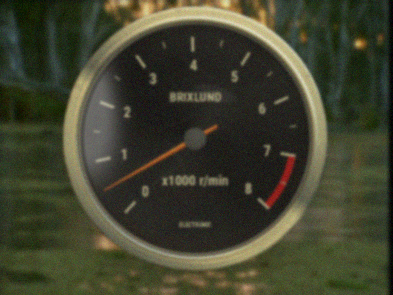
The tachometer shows {"value": 500, "unit": "rpm"}
